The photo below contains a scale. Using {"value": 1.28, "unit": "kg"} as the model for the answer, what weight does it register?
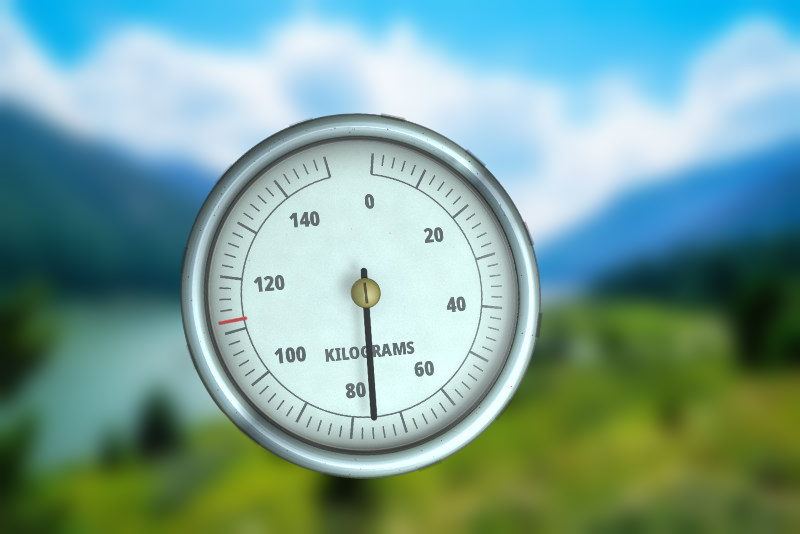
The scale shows {"value": 76, "unit": "kg"}
